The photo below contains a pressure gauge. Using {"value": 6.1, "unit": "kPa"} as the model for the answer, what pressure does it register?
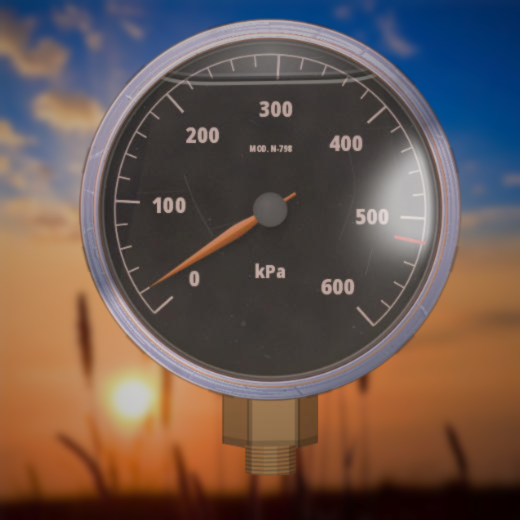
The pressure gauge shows {"value": 20, "unit": "kPa"}
